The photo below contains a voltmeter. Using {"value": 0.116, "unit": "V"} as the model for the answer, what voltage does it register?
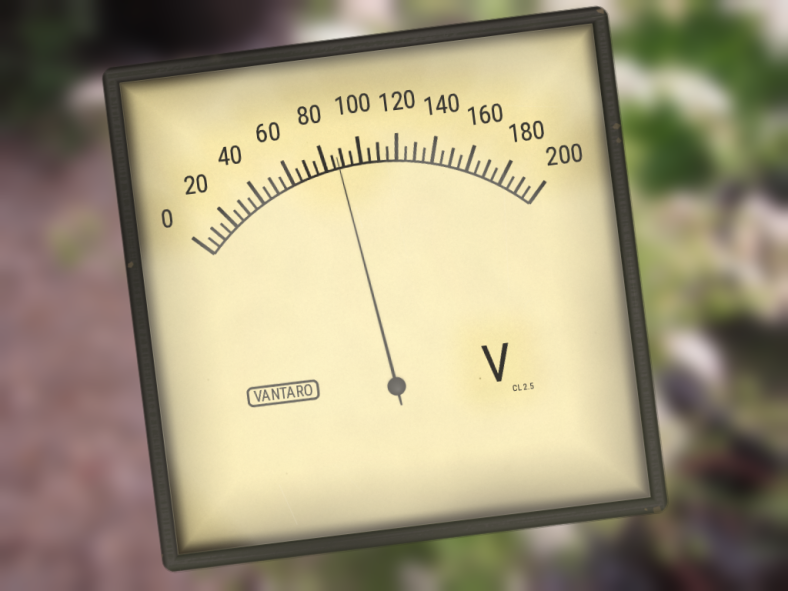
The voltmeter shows {"value": 87.5, "unit": "V"}
